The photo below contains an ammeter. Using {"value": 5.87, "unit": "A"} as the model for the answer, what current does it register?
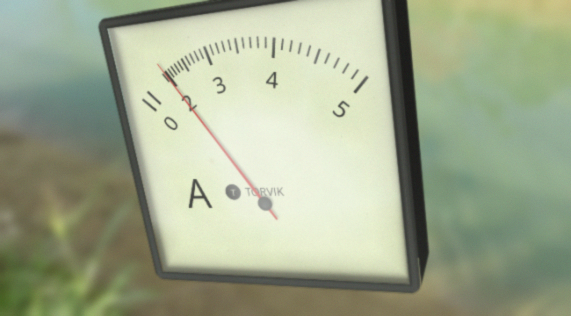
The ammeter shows {"value": 2, "unit": "A"}
